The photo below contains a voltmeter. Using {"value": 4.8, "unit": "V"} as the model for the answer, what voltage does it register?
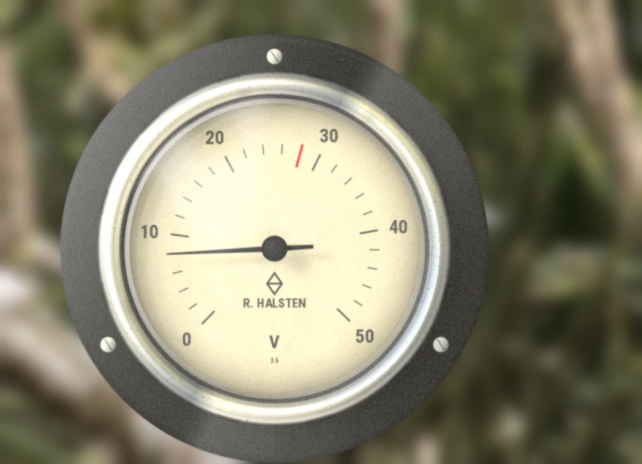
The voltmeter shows {"value": 8, "unit": "V"}
